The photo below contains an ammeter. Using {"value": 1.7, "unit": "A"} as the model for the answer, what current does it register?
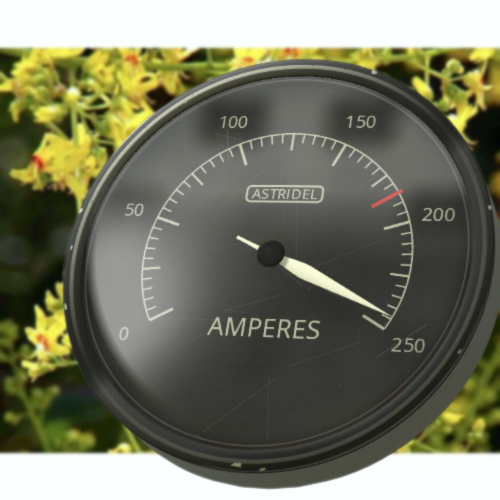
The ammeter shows {"value": 245, "unit": "A"}
